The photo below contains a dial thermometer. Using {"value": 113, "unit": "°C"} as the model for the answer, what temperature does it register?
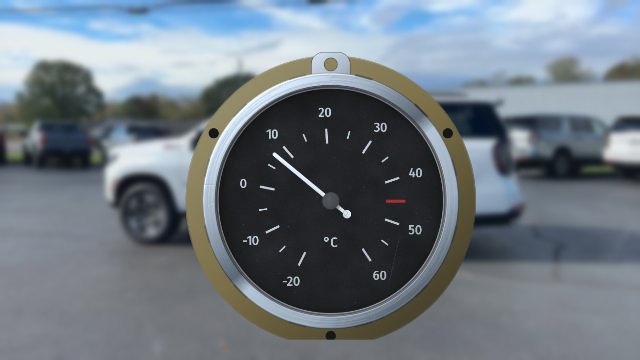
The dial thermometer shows {"value": 7.5, "unit": "°C"}
